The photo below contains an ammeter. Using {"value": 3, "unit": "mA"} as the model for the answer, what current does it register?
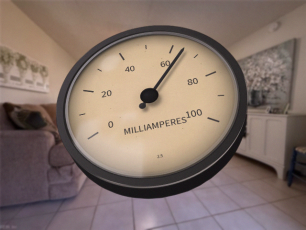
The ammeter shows {"value": 65, "unit": "mA"}
